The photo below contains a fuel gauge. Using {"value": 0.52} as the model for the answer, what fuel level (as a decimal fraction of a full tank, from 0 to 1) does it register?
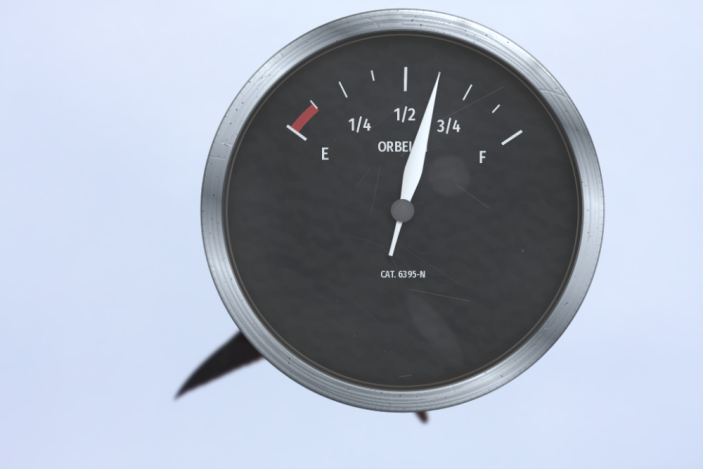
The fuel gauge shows {"value": 0.625}
